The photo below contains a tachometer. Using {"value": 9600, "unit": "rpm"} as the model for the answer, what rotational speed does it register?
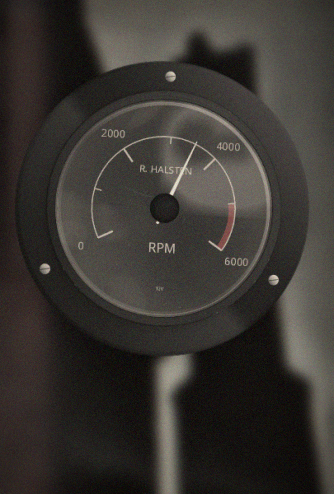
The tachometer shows {"value": 3500, "unit": "rpm"}
